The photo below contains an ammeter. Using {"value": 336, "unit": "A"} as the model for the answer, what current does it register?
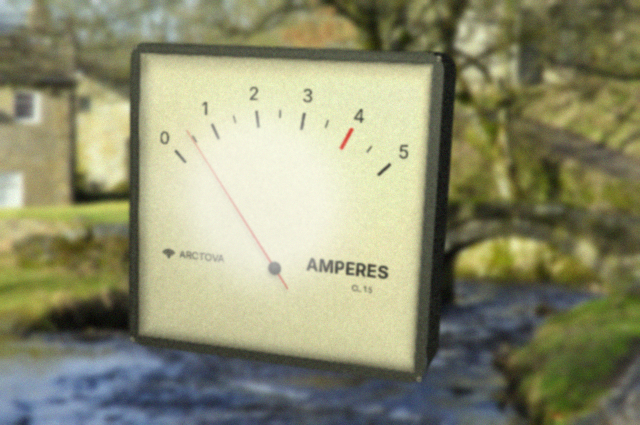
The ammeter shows {"value": 0.5, "unit": "A"}
